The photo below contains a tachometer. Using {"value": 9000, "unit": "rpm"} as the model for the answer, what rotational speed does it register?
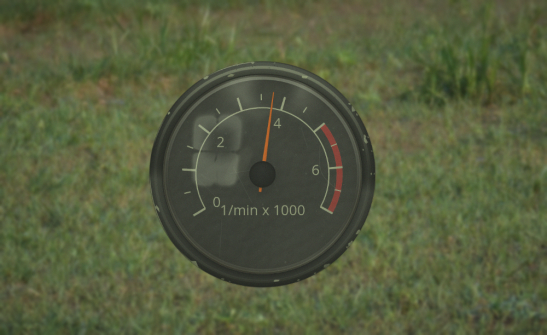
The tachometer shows {"value": 3750, "unit": "rpm"}
